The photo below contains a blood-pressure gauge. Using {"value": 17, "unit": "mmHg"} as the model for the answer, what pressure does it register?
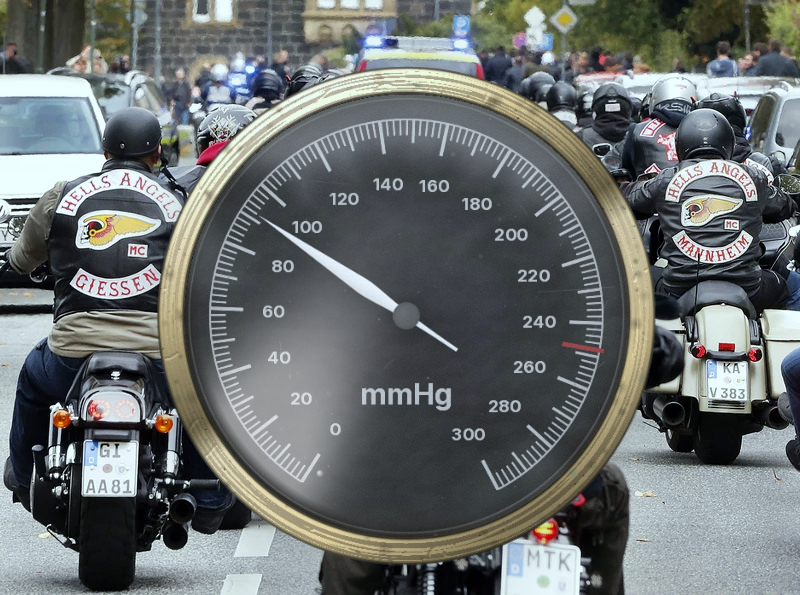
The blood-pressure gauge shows {"value": 92, "unit": "mmHg"}
